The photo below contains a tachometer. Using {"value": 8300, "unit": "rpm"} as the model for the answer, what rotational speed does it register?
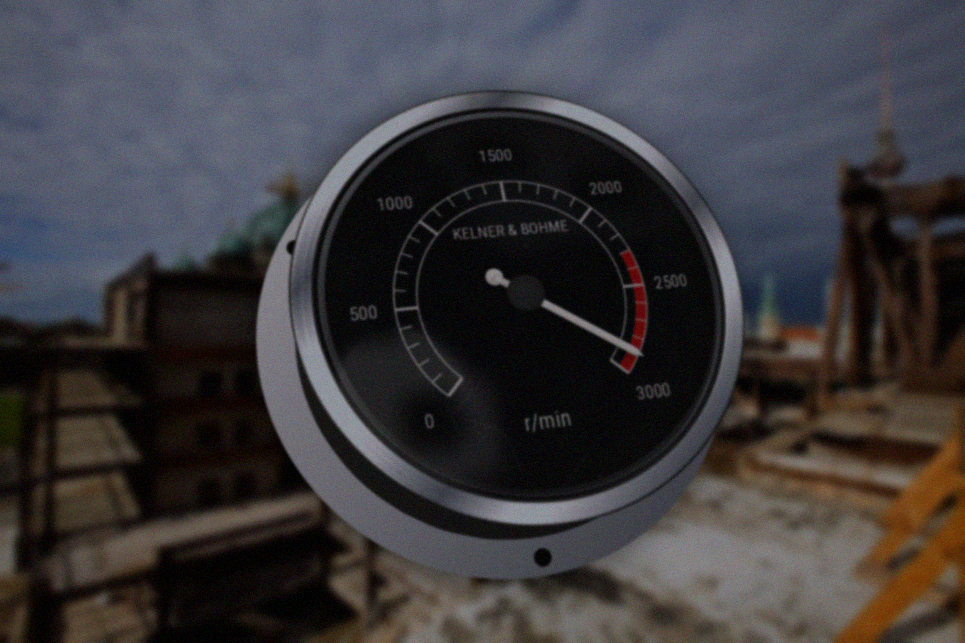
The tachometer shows {"value": 2900, "unit": "rpm"}
